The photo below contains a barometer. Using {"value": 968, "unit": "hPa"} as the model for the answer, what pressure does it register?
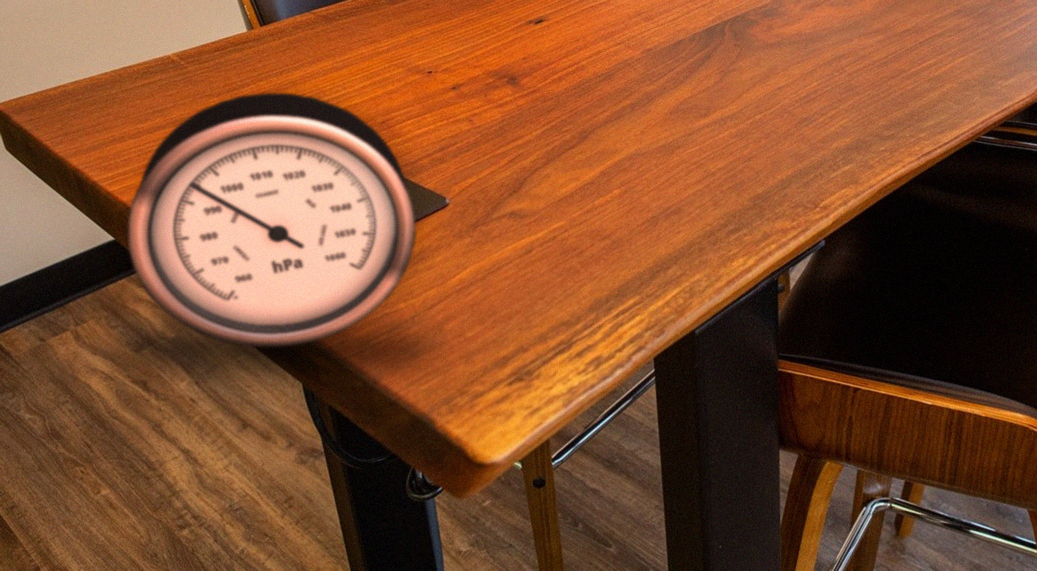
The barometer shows {"value": 995, "unit": "hPa"}
